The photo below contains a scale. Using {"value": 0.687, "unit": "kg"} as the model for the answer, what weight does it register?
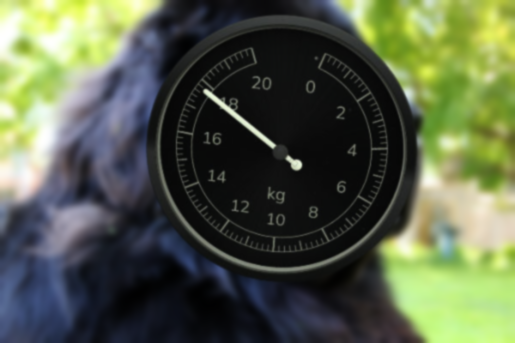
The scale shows {"value": 17.8, "unit": "kg"}
